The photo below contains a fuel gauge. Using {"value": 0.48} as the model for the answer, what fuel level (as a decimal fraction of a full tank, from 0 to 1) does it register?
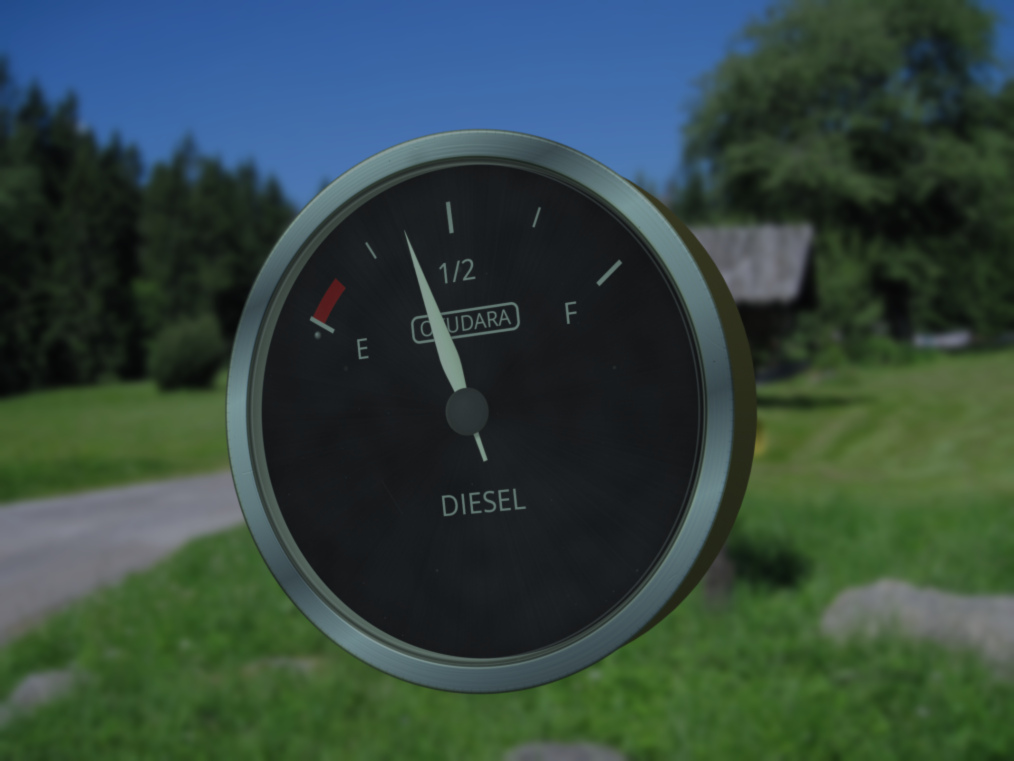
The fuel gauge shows {"value": 0.375}
